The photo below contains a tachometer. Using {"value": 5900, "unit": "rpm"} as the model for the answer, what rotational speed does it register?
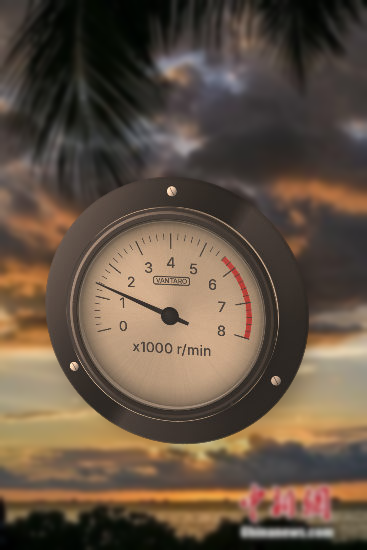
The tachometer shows {"value": 1400, "unit": "rpm"}
